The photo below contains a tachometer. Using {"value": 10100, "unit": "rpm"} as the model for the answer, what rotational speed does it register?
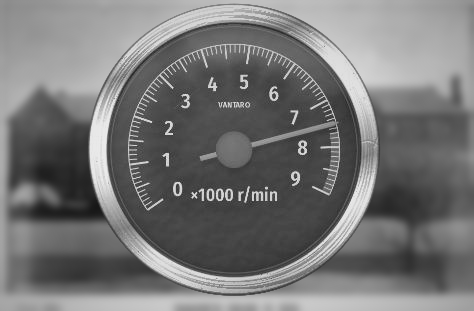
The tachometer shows {"value": 7500, "unit": "rpm"}
